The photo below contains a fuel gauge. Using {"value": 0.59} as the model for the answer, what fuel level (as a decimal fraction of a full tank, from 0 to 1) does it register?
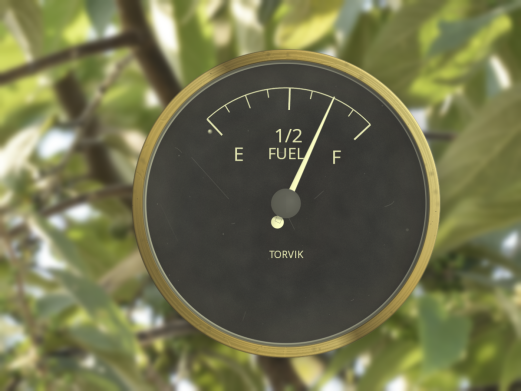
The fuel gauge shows {"value": 0.75}
